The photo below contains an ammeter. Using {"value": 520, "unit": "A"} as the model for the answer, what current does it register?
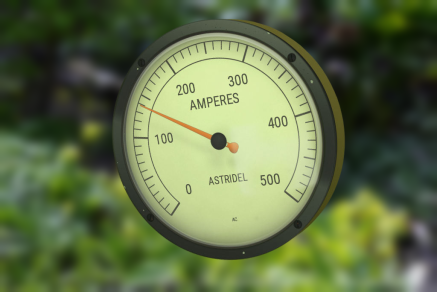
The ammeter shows {"value": 140, "unit": "A"}
